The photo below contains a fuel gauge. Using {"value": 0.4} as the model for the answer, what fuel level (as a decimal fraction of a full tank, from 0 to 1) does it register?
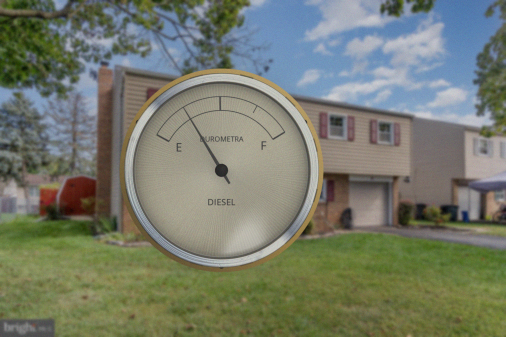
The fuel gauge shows {"value": 0.25}
